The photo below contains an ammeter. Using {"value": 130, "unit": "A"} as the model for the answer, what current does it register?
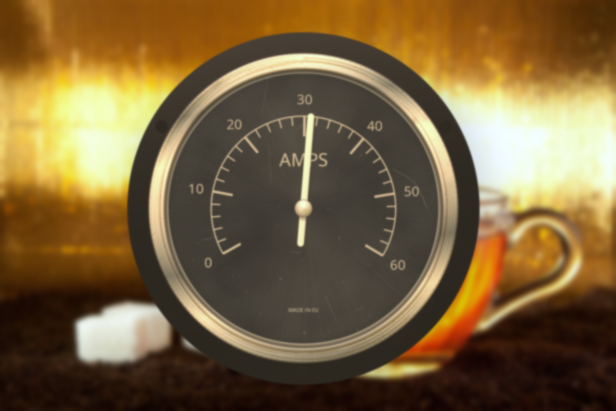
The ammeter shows {"value": 31, "unit": "A"}
